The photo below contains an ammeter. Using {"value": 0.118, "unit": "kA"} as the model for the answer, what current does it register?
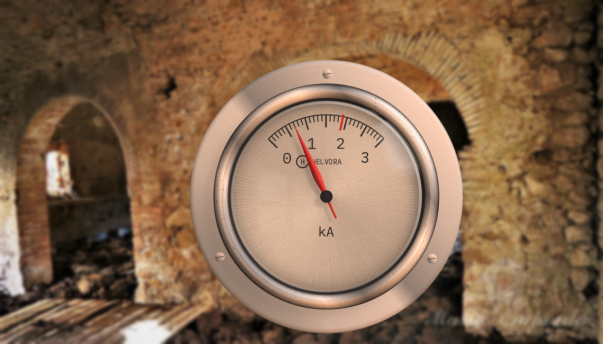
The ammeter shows {"value": 0.7, "unit": "kA"}
